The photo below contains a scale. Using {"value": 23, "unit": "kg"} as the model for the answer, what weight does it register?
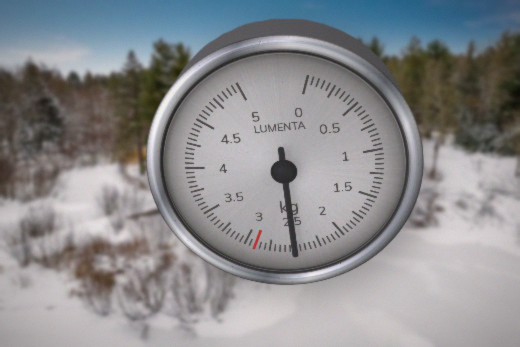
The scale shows {"value": 2.5, "unit": "kg"}
